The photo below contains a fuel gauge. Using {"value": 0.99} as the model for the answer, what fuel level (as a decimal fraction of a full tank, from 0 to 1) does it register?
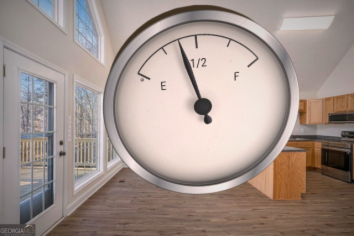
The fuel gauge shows {"value": 0.375}
